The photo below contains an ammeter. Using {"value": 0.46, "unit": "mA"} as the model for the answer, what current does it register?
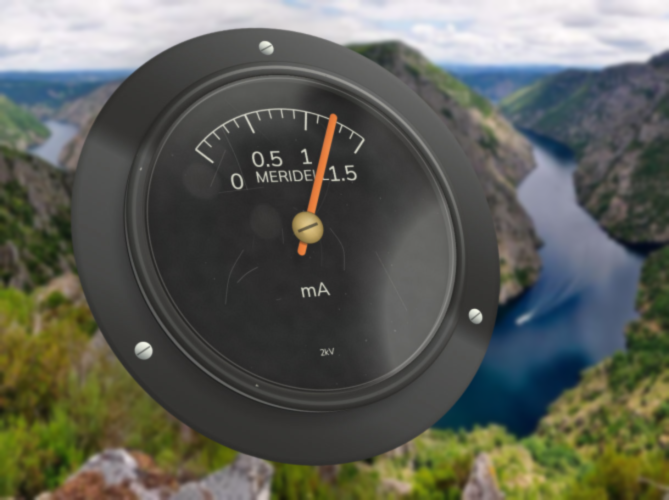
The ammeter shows {"value": 1.2, "unit": "mA"}
